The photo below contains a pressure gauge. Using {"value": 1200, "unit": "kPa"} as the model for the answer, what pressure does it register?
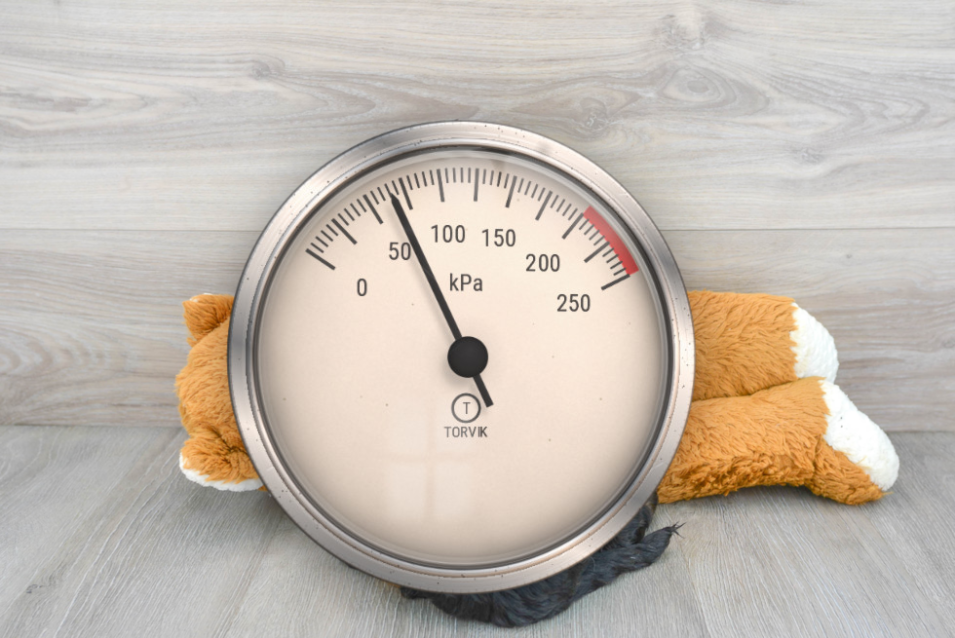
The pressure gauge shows {"value": 65, "unit": "kPa"}
